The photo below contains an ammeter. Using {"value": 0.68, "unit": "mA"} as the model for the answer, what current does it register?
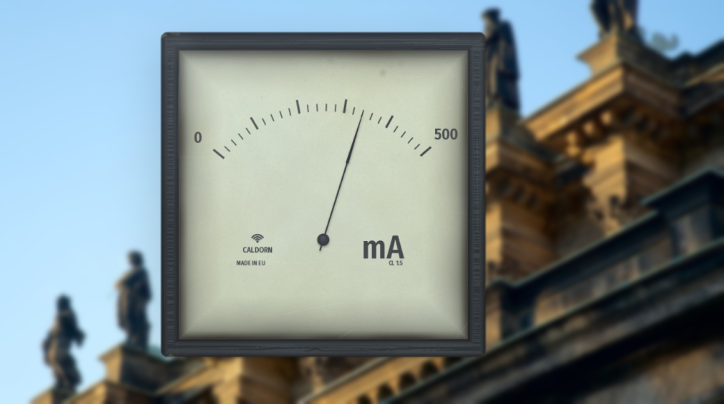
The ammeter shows {"value": 340, "unit": "mA"}
